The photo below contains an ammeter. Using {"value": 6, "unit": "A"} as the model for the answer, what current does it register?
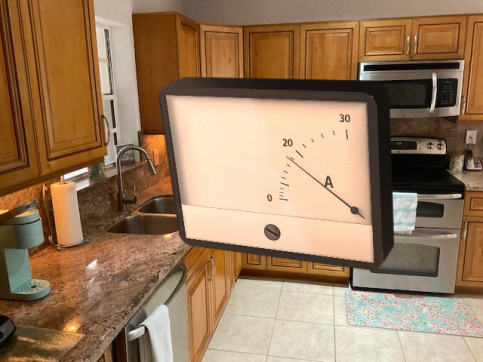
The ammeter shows {"value": 18, "unit": "A"}
